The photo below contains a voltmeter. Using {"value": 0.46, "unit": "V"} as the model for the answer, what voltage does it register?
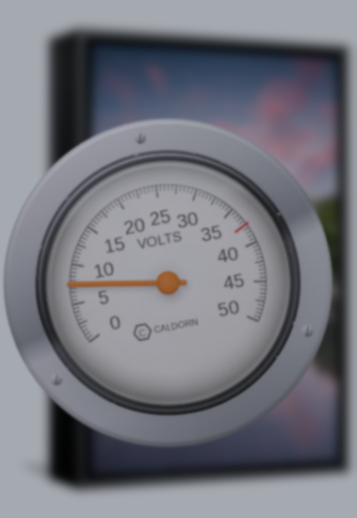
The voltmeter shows {"value": 7.5, "unit": "V"}
